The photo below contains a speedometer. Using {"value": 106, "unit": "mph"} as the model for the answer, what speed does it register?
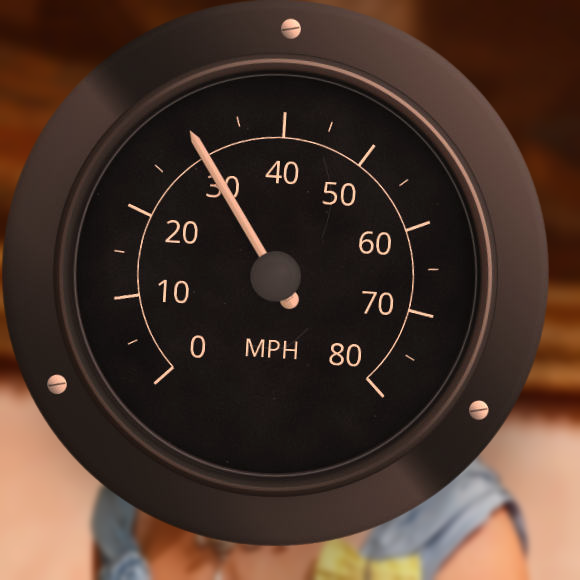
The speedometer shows {"value": 30, "unit": "mph"}
